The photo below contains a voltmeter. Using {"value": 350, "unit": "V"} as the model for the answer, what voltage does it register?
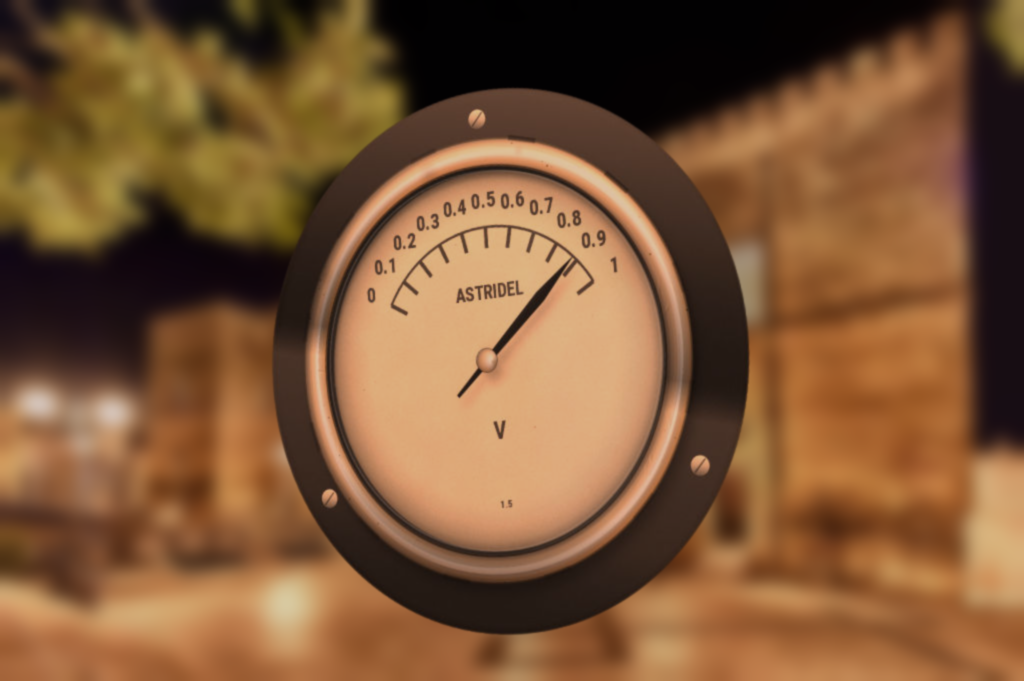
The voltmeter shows {"value": 0.9, "unit": "V"}
